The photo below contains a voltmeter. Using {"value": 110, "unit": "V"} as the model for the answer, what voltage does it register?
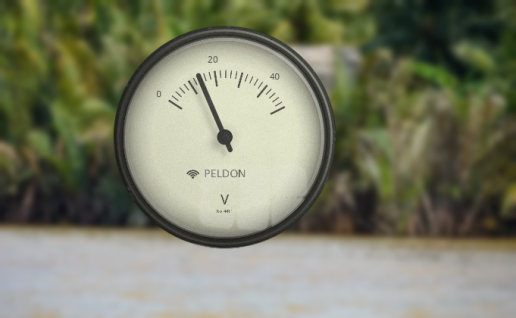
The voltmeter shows {"value": 14, "unit": "V"}
